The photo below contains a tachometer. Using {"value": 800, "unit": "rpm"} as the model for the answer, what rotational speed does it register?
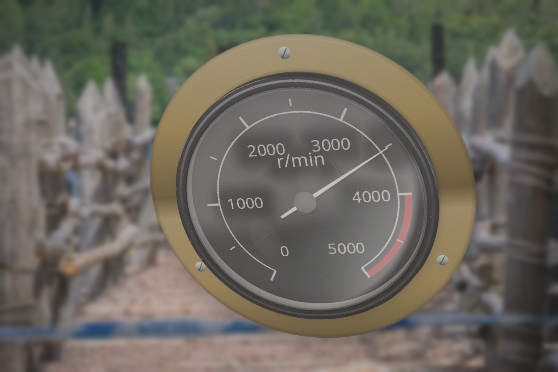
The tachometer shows {"value": 3500, "unit": "rpm"}
